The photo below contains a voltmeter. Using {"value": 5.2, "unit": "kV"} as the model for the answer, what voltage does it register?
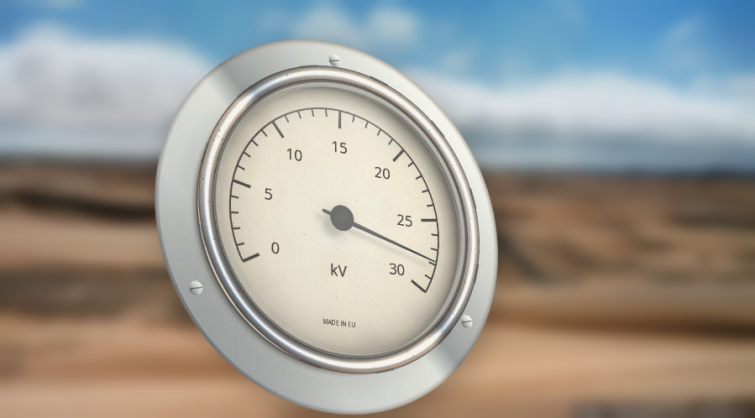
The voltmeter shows {"value": 28, "unit": "kV"}
